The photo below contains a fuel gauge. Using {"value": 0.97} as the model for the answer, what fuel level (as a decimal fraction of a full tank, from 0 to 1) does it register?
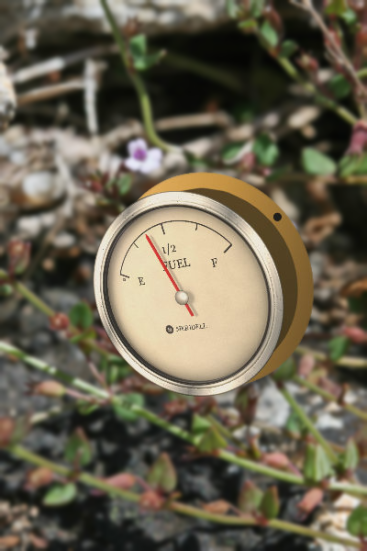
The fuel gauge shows {"value": 0.375}
